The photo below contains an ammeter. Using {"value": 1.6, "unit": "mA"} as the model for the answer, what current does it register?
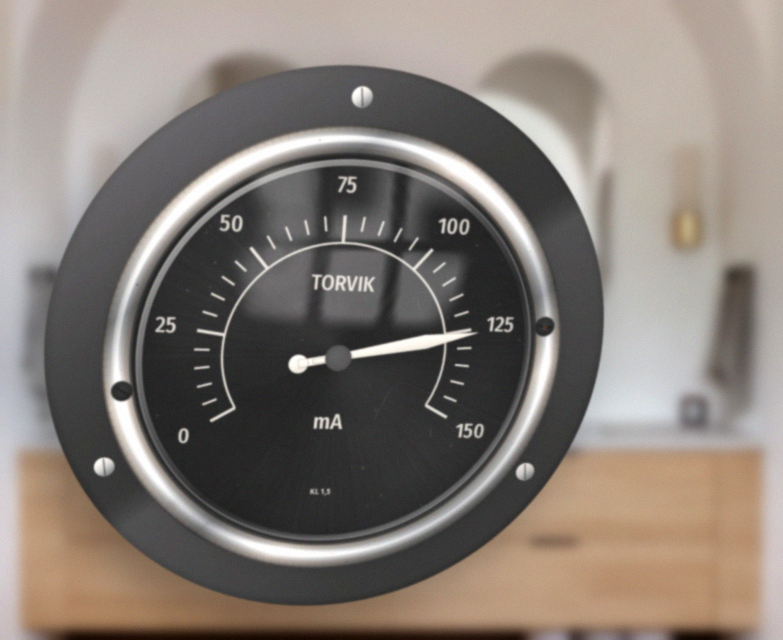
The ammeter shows {"value": 125, "unit": "mA"}
